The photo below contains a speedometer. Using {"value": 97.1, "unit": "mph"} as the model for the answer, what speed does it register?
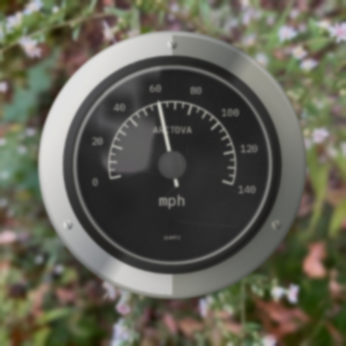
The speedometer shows {"value": 60, "unit": "mph"}
